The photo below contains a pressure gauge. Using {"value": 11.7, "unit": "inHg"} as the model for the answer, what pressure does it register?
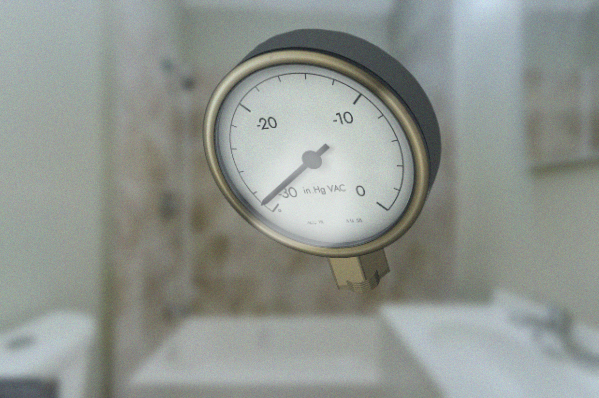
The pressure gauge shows {"value": -29, "unit": "inHg"}
